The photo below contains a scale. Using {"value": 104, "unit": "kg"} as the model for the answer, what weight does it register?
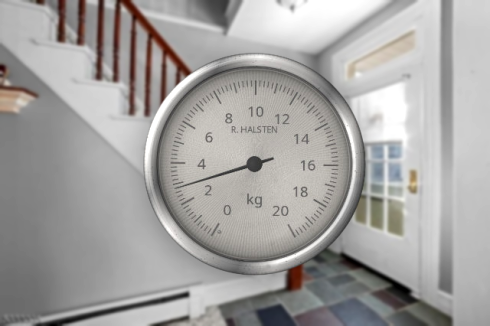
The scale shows {"value": 2.8, "unit": "kg"}
